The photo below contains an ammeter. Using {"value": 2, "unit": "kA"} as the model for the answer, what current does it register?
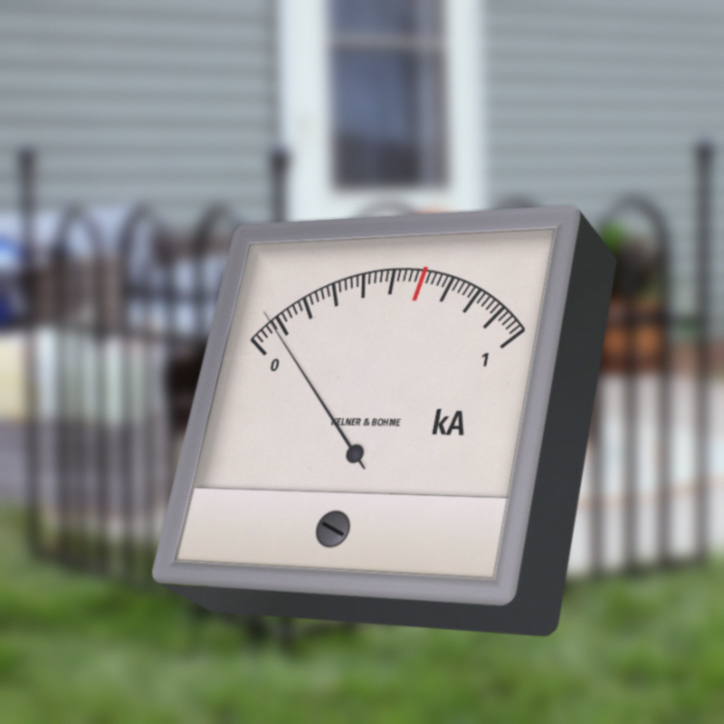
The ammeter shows {"value": 0.08, "unit": "kA"}
